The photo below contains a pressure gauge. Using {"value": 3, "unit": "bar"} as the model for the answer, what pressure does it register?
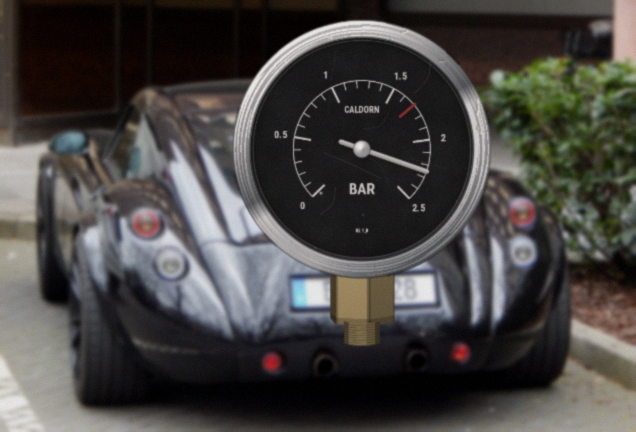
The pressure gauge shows {"value": 2.25, "unit": "bar"}
